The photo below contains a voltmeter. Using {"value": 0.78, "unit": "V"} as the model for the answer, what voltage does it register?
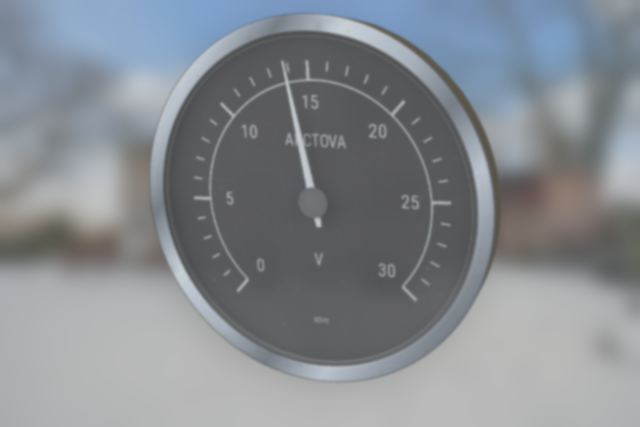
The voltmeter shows {"value": 14, "unit": "V"}
